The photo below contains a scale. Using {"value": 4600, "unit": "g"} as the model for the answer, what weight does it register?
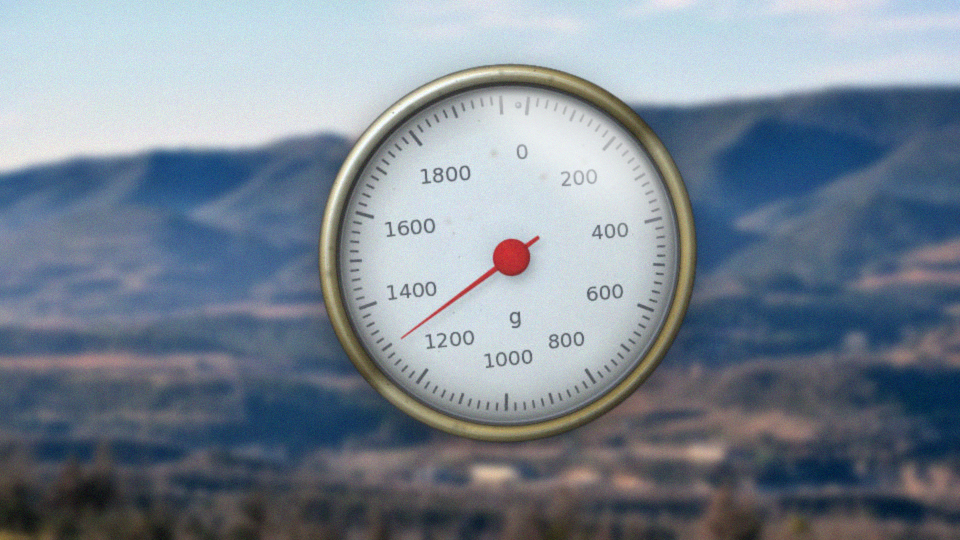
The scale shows {"value": 1300, "unit": "g"}
